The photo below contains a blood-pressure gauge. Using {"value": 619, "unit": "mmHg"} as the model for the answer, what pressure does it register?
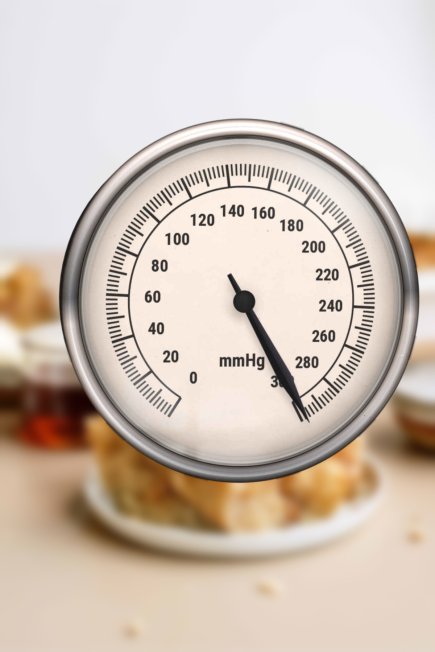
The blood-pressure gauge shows {"value": 298, "unit": "mmHg"}
